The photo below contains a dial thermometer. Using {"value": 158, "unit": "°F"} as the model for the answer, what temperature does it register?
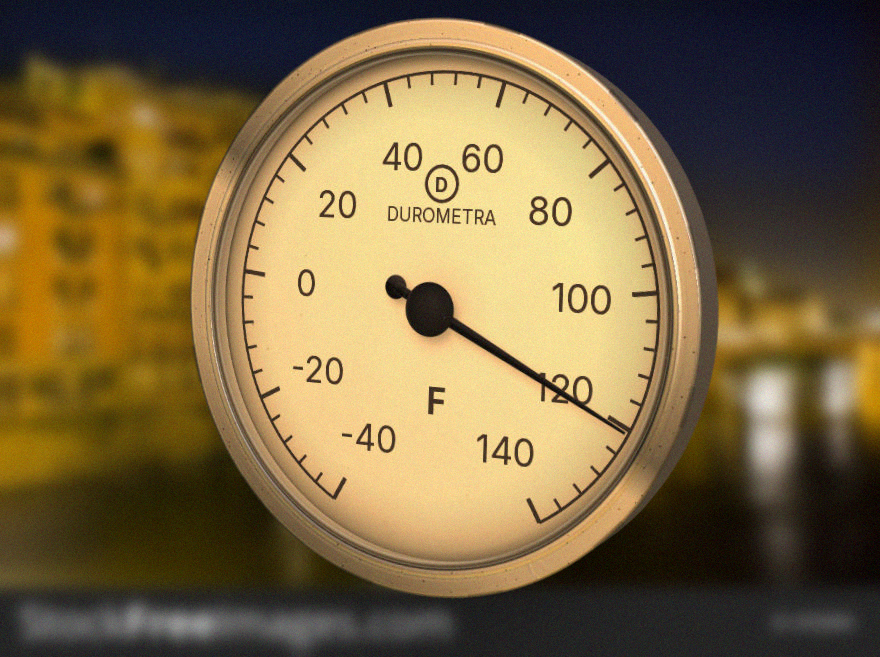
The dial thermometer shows {"value": 120, "unit": "°F"}
